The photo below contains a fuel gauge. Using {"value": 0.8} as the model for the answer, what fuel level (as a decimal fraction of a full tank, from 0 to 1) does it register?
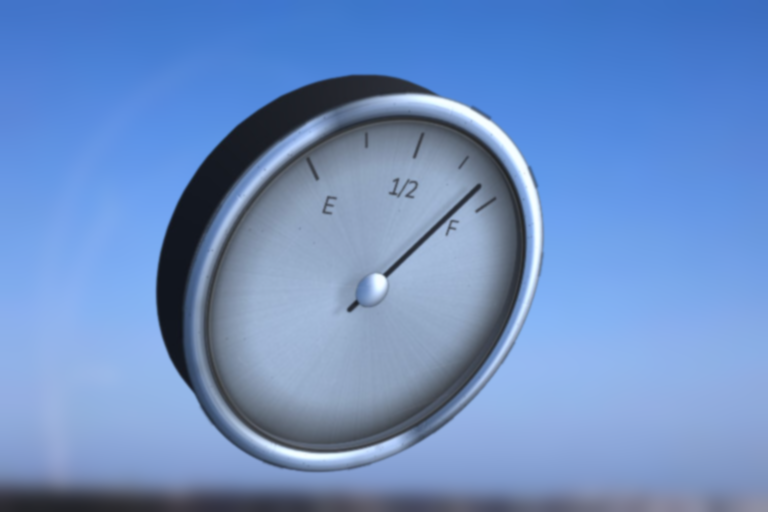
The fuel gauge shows {"value": 0.875}
